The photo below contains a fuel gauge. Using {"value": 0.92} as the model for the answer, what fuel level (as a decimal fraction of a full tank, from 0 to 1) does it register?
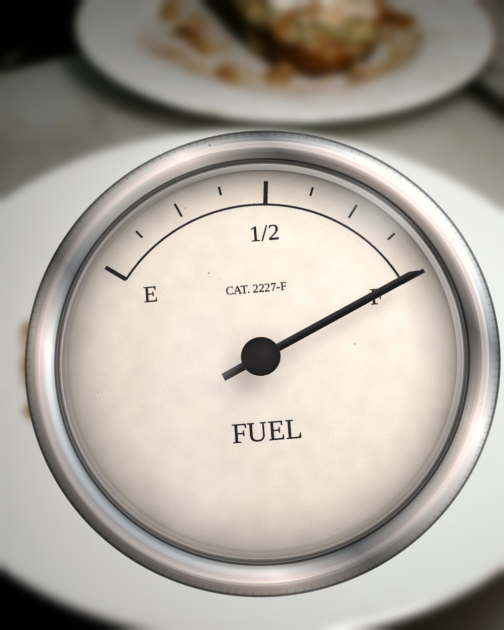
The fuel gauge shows {"value": 1}
